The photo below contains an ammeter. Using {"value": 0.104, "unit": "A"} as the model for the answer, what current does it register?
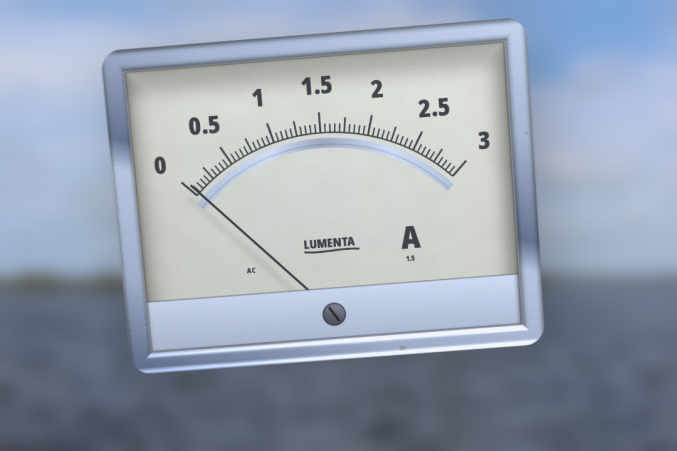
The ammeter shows {"value": 0.05, "unit": "A"}
